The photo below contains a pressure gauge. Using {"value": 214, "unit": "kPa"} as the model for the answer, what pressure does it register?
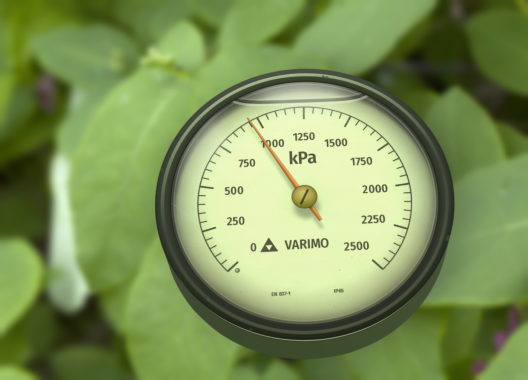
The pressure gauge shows {"value": 950, "unit": "kPa"}
